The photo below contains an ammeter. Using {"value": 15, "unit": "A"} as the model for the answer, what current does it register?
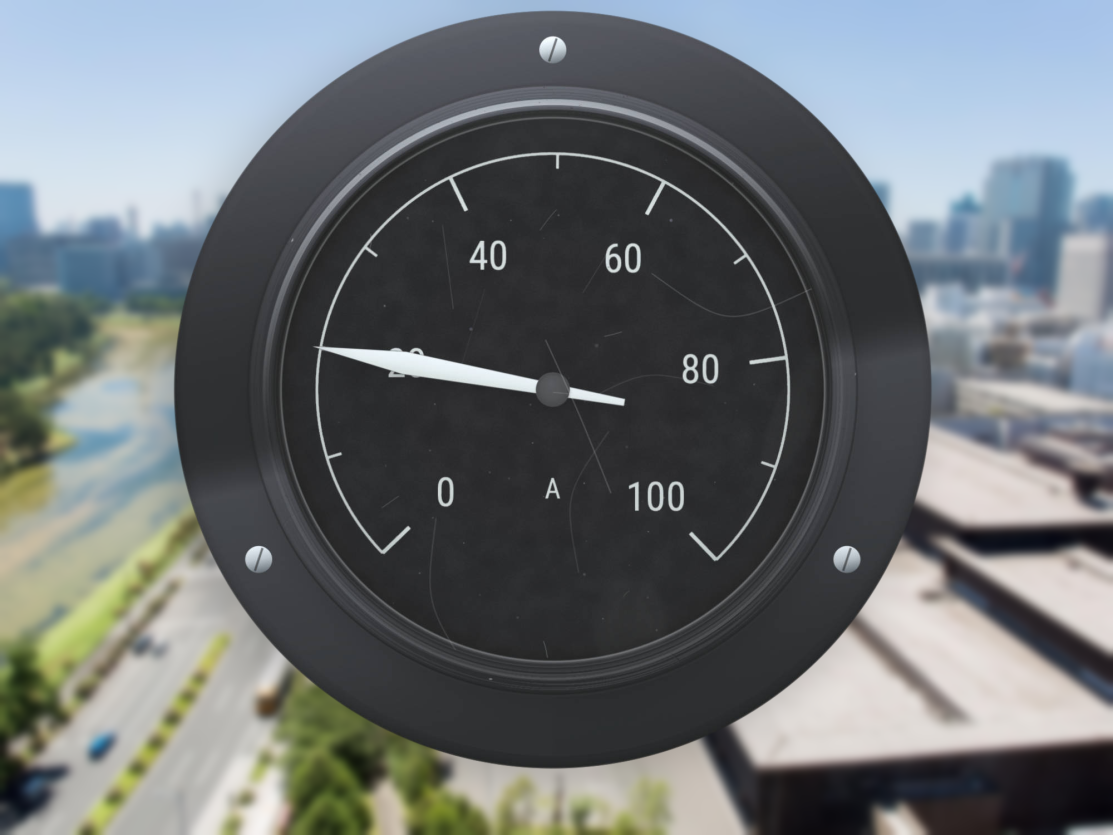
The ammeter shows {"value": 20, "unit": "A"}
